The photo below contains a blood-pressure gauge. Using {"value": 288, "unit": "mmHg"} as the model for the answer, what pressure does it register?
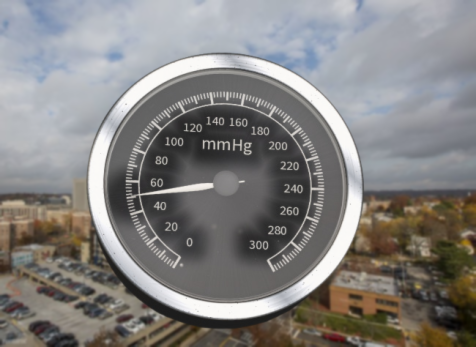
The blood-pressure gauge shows {"value": 50, "unit": "mmHg"}
